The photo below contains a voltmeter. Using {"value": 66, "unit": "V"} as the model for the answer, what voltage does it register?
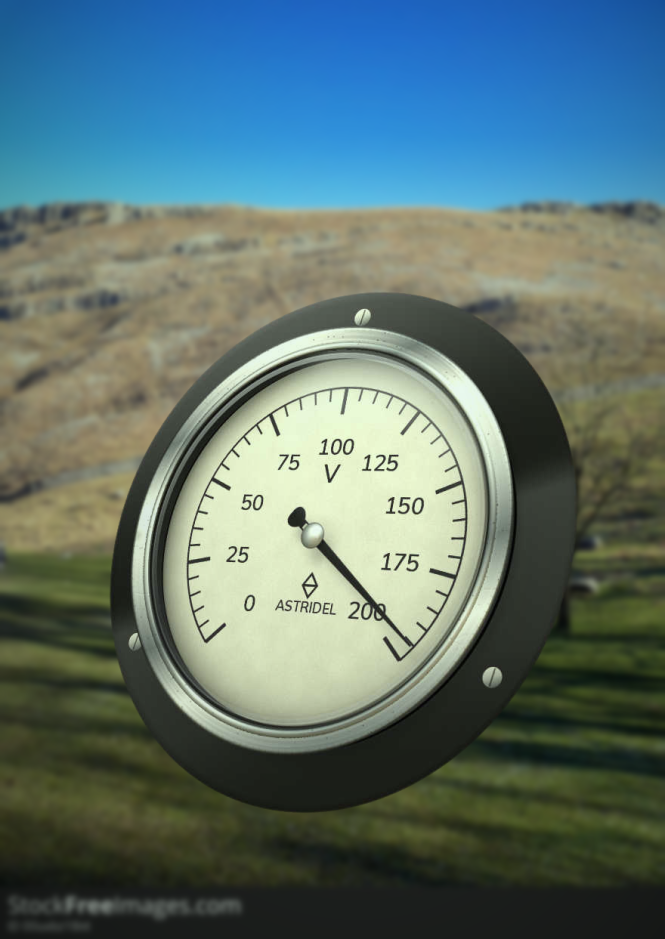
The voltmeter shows {"value": 195, "unit": "V"}
